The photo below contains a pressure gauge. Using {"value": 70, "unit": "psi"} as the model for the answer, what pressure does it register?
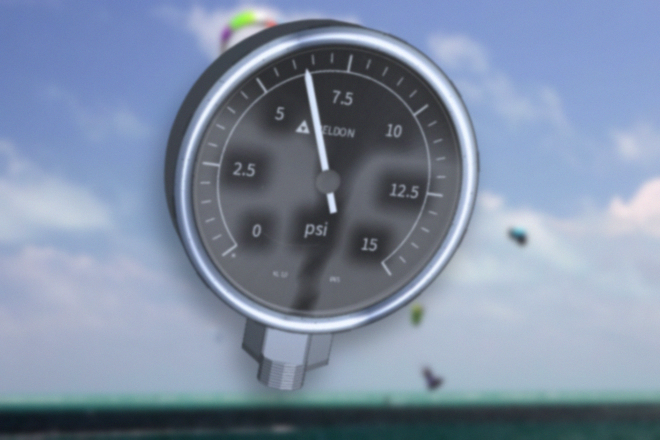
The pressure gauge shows {"value": 6.25, "unit": "psi"}
